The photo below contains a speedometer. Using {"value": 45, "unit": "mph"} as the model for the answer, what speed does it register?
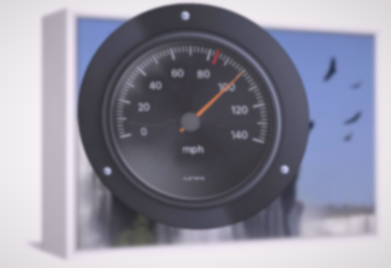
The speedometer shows {"value": 100, "unit": "mph"}
